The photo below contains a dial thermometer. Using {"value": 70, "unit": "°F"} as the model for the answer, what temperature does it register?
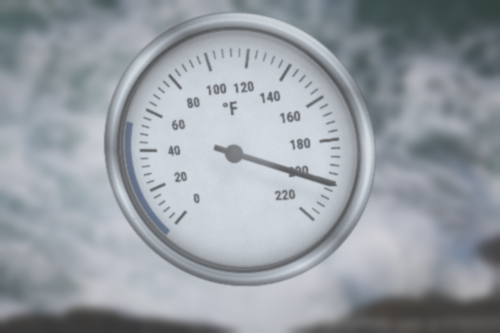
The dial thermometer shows {"value": 200, "unit": "°F"}
